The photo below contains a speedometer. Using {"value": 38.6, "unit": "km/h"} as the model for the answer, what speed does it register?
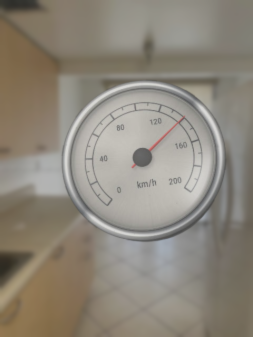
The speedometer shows {"value": 140, "unit": "km/h"}
